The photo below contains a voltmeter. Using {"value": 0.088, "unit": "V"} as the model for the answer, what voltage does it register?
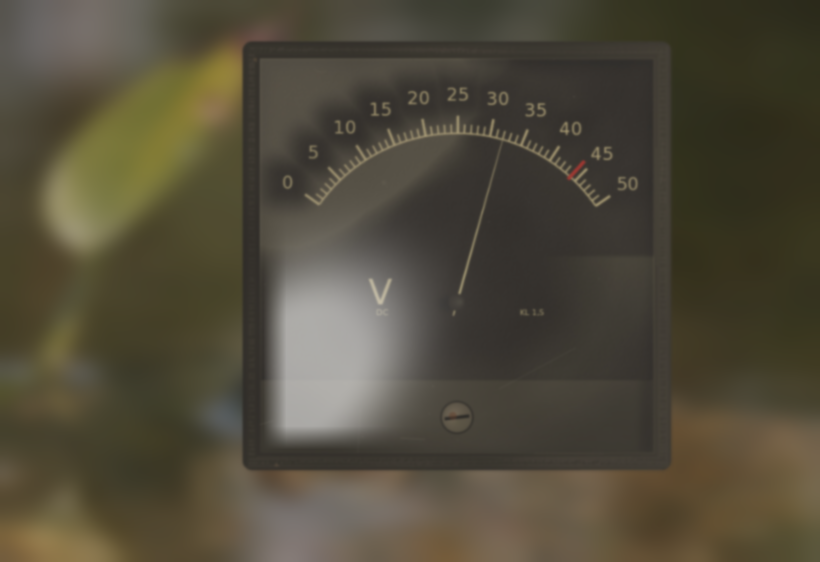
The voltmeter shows {"value": 32, "unit": "V"}
